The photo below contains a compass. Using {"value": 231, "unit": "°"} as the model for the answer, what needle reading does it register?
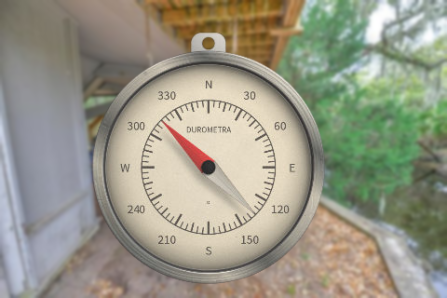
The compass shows {"value": 315, "unit": "°"}
